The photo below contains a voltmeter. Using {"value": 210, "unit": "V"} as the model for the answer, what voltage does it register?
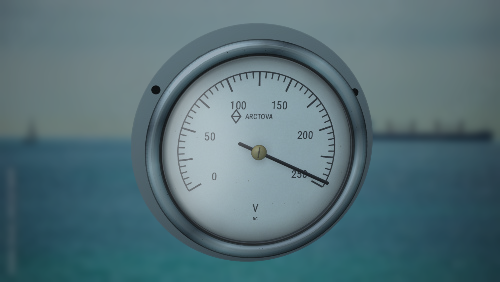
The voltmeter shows {"value": 245, "unit": "V"}
